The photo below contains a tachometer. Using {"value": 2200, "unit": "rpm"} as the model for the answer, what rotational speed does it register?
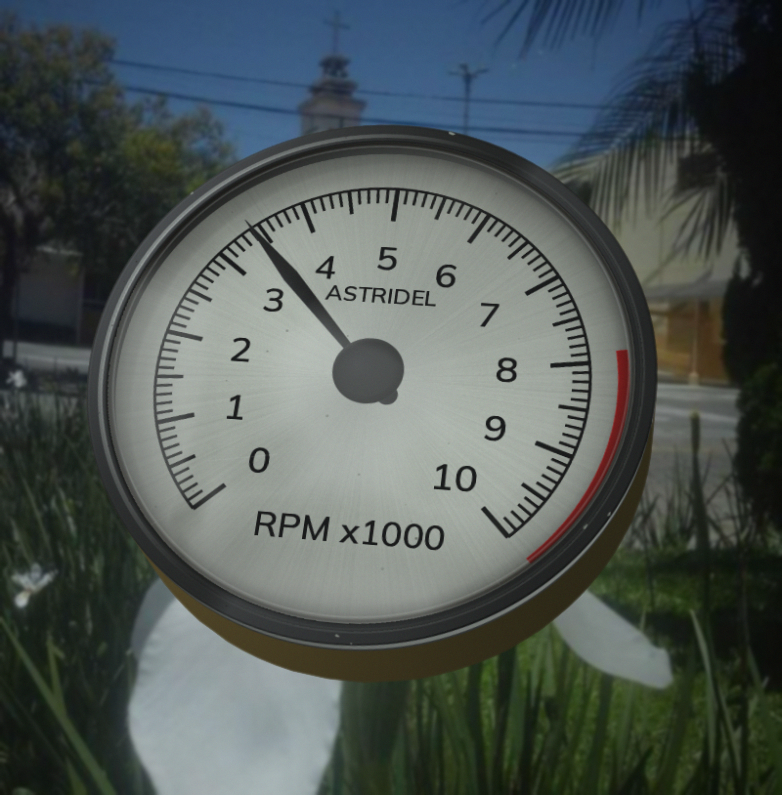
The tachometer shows {"value": 3400, "unit": "rpm"}
